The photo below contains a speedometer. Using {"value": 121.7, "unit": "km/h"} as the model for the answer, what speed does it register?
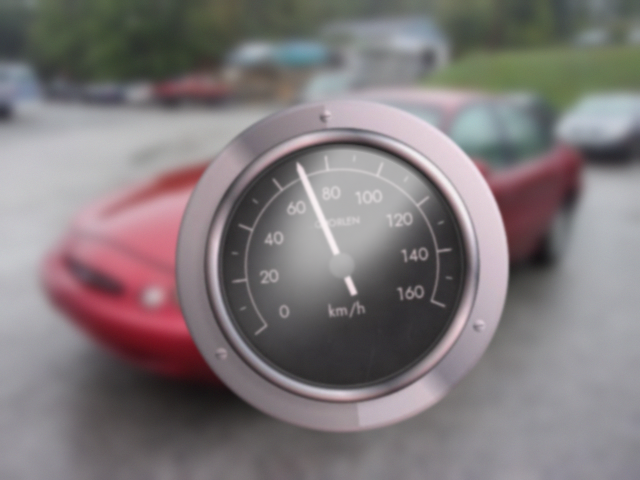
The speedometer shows {"value": 70, "unit": "km/h"}
